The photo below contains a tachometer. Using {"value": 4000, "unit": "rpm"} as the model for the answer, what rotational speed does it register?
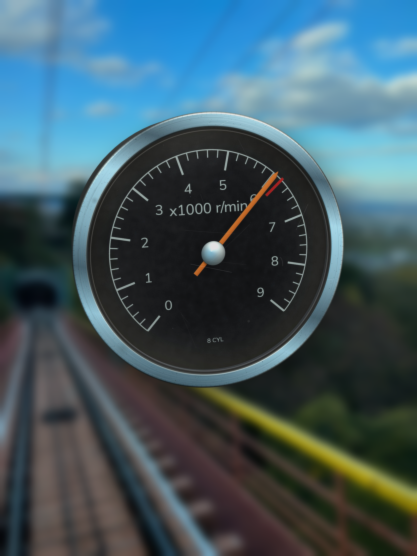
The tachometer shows {"value": 6000, "unit": "rpm"}
